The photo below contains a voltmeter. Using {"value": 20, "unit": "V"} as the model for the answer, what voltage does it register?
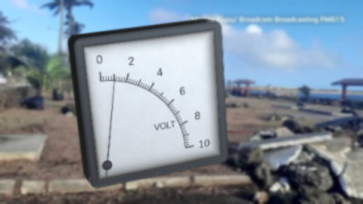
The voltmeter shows {"value": 1, "unit": "V"}
